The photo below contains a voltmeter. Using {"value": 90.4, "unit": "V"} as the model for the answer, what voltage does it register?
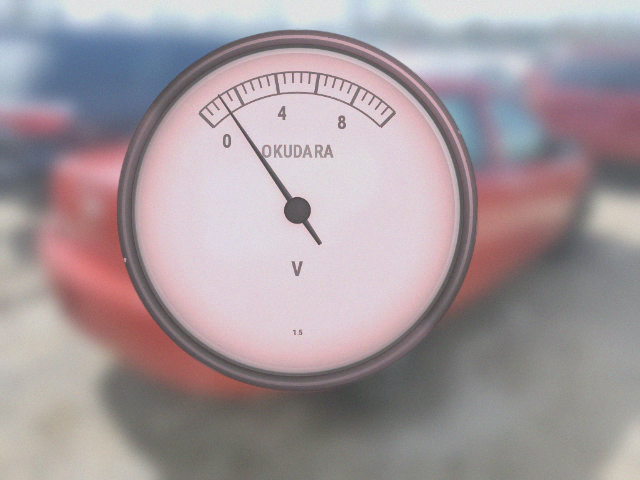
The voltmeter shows {"value": 1.2, "unit": "V"}
